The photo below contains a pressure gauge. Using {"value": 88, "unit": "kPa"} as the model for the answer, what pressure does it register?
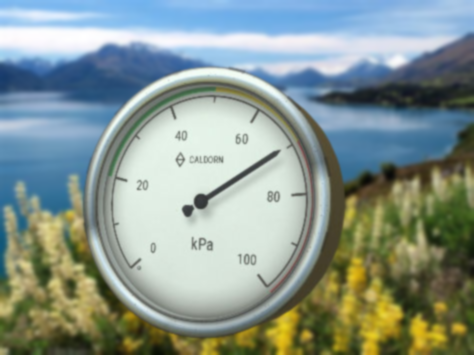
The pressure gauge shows {"value": 70, "unit": "kPa"}
